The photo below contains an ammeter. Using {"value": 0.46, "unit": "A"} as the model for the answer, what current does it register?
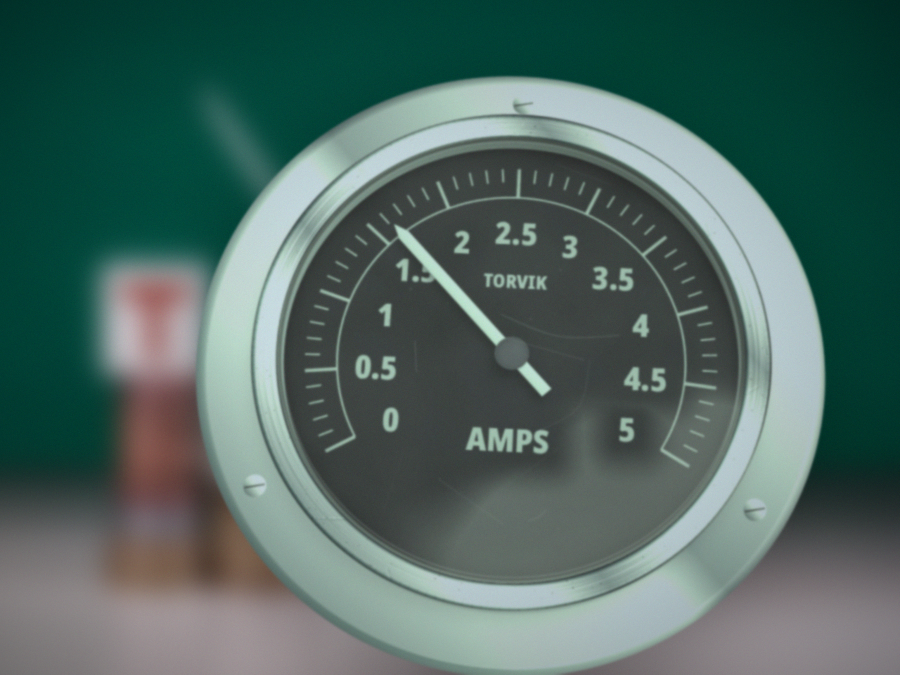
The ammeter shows {"value": 1.6, "unit": "A"}
